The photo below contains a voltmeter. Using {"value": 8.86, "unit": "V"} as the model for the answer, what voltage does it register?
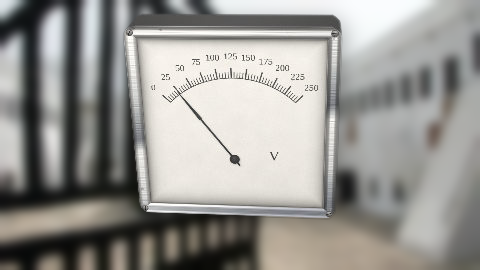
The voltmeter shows {"value": 25, "unit": "V"}
